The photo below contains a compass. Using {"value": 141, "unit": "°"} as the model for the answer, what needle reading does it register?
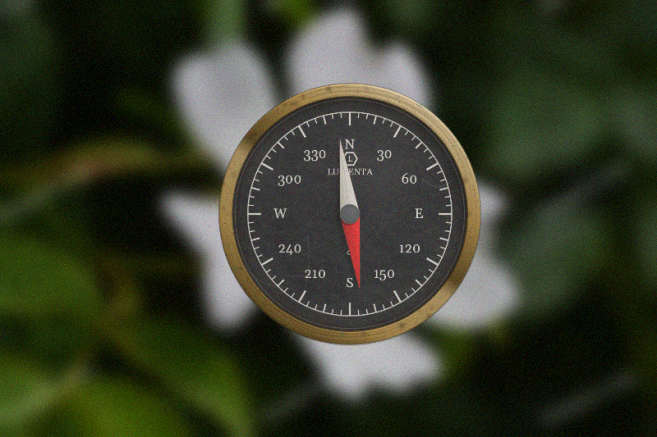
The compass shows {"value": 172.5, "unit": "°"}
